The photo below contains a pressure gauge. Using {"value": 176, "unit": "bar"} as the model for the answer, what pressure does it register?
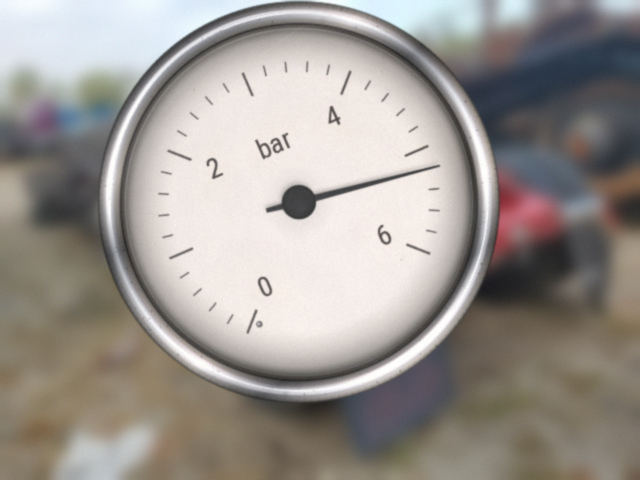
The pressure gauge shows {"value": 5.2, "unit": "bar"}
